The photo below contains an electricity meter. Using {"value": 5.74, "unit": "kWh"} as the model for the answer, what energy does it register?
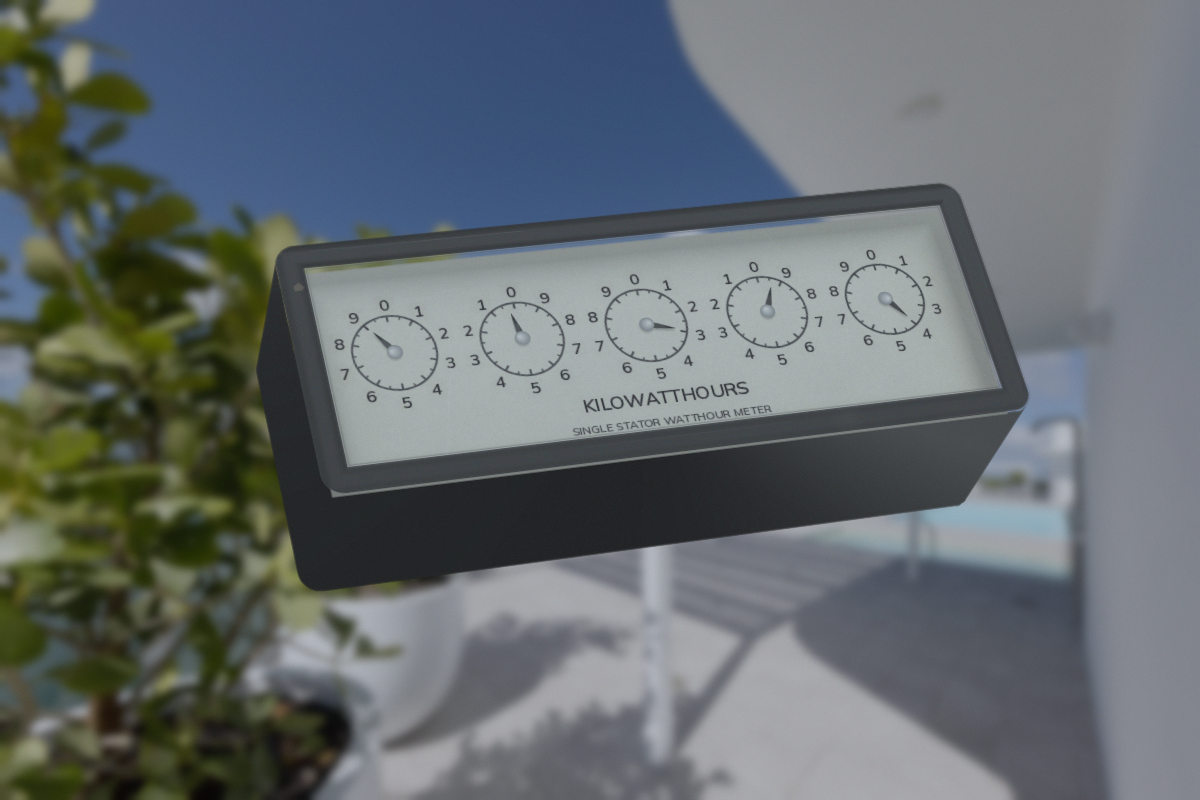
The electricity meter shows {"value": 90294, "unit": "kWh"}
